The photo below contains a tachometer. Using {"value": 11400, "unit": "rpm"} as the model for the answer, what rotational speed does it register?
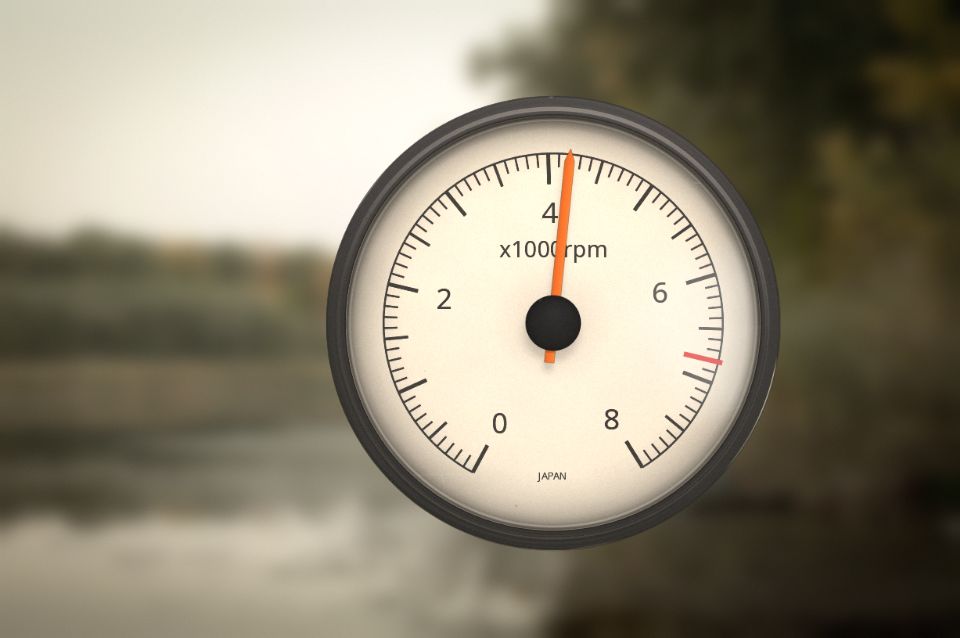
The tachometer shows {"value": 4200, "unit": "rpm"}
